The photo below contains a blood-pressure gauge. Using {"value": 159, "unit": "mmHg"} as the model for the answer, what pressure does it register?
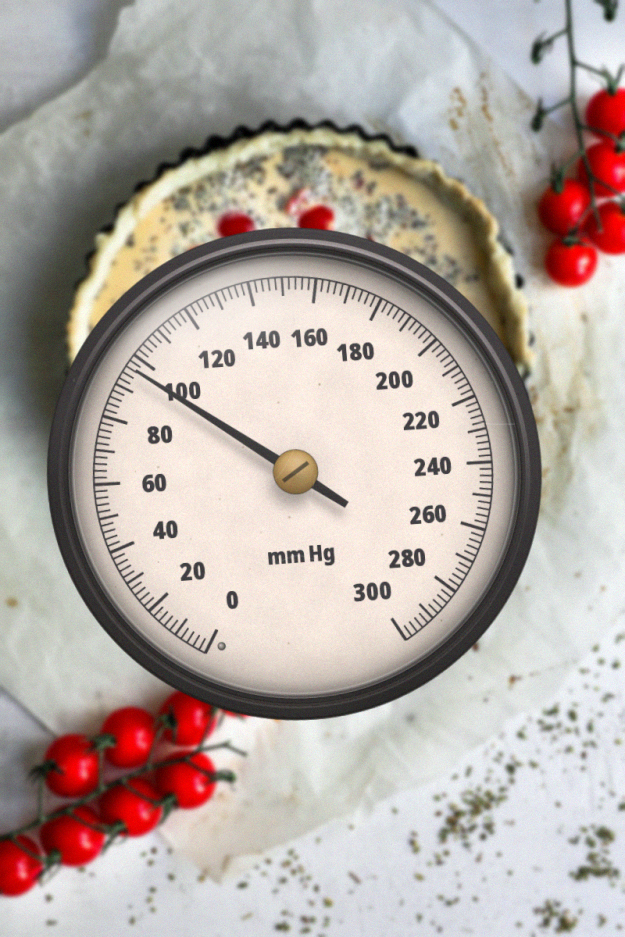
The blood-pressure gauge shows {"value": 96, "unit": "mmHg"}
